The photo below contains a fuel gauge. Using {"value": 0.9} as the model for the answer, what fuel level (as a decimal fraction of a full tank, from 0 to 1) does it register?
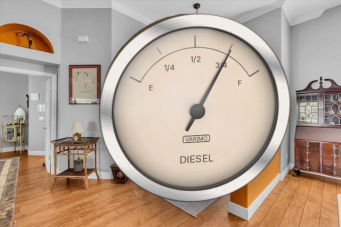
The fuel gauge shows {"value": 0.75}
